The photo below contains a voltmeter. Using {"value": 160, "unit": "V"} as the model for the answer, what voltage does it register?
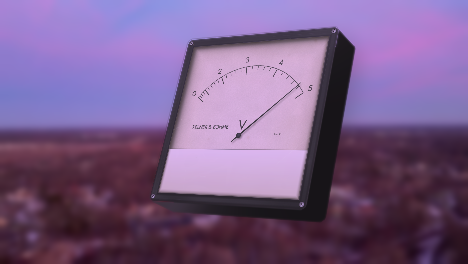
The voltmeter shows {"value": 4.8, "unit": "V"}
